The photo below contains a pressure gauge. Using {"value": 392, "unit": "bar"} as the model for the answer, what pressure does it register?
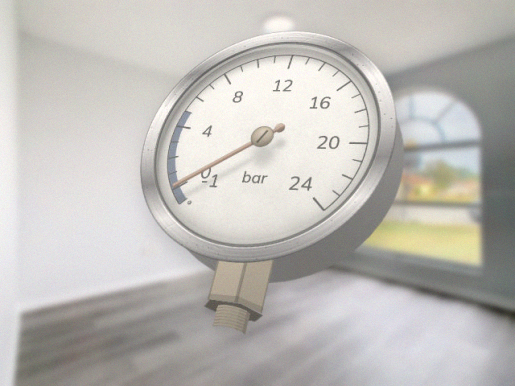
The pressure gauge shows {"value": 0, "unit": "bar"}
